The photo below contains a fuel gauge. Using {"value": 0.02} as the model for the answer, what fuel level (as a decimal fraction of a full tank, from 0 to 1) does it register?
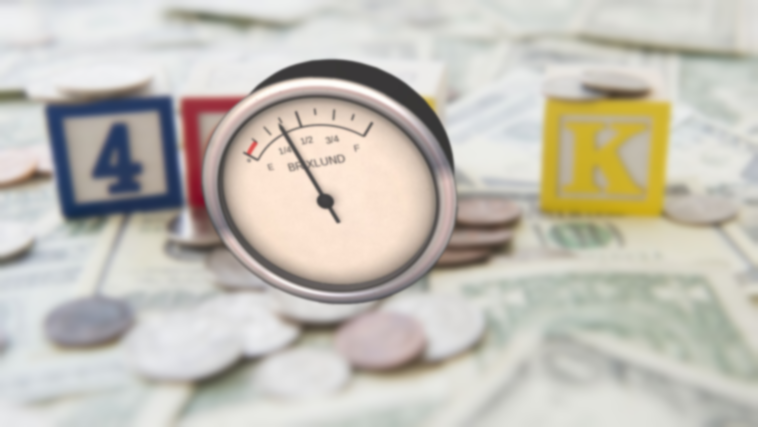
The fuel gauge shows {"value": 0.375}
